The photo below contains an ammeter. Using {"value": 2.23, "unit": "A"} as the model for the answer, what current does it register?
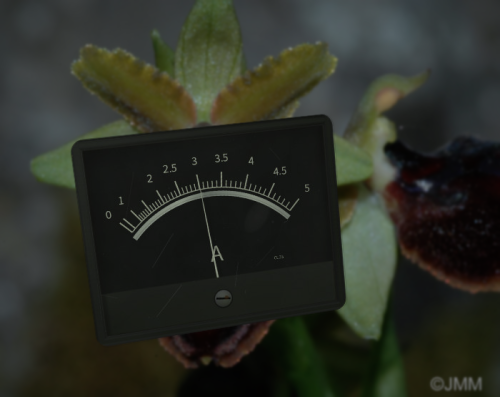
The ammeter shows {"value": 3, "unit": "A"}
